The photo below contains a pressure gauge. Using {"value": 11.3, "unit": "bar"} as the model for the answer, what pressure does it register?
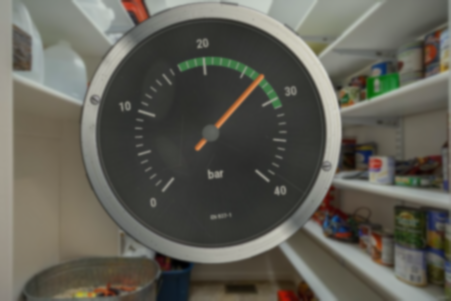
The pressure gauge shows {"value": 27, "unit": "bar"}
